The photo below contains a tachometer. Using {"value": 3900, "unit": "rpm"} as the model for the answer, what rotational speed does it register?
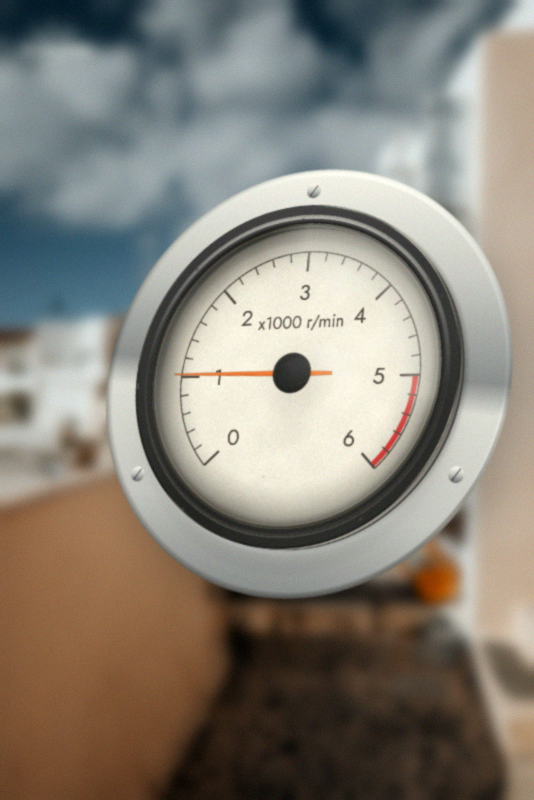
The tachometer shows {"value": 1000, "unit": "rpm"}
